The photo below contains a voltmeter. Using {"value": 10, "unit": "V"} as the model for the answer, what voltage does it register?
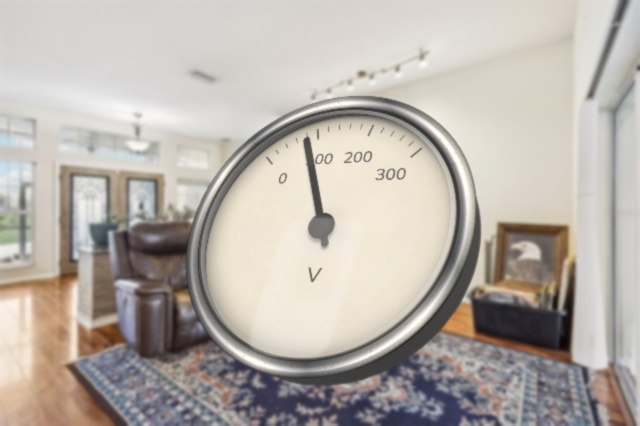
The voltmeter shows {"value": 80, "unit": "V"}
